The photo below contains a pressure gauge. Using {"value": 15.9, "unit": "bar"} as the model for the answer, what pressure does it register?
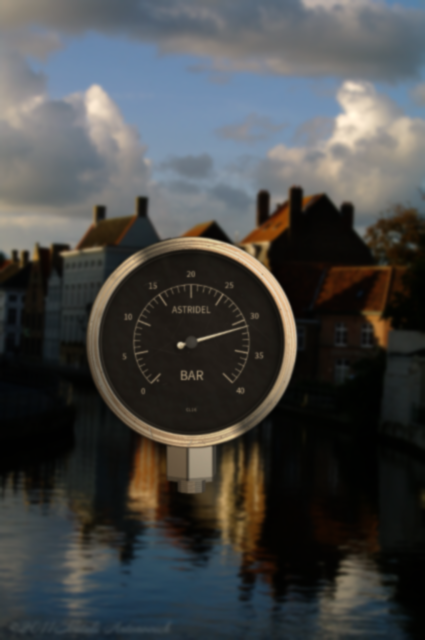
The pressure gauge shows {"value": 31, "unit": "bar"}
